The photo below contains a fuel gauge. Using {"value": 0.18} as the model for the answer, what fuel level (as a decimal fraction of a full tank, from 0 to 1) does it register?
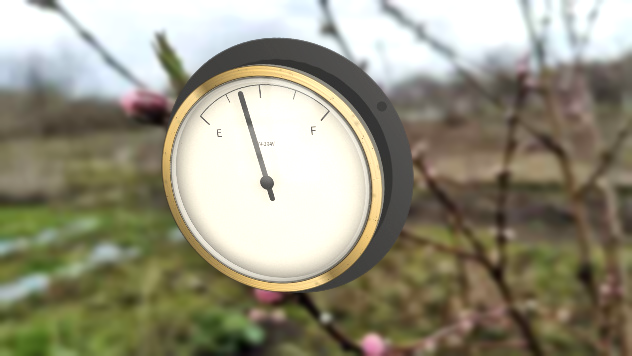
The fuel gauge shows {"value": 0.375}
